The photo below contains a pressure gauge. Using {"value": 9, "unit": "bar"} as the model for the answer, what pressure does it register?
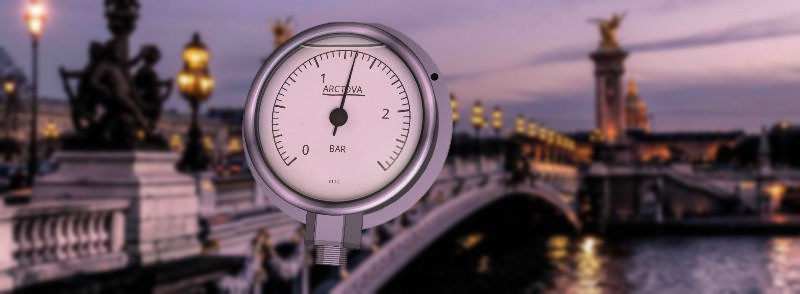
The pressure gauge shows {"value": 1.35, "unit": "bar"}
